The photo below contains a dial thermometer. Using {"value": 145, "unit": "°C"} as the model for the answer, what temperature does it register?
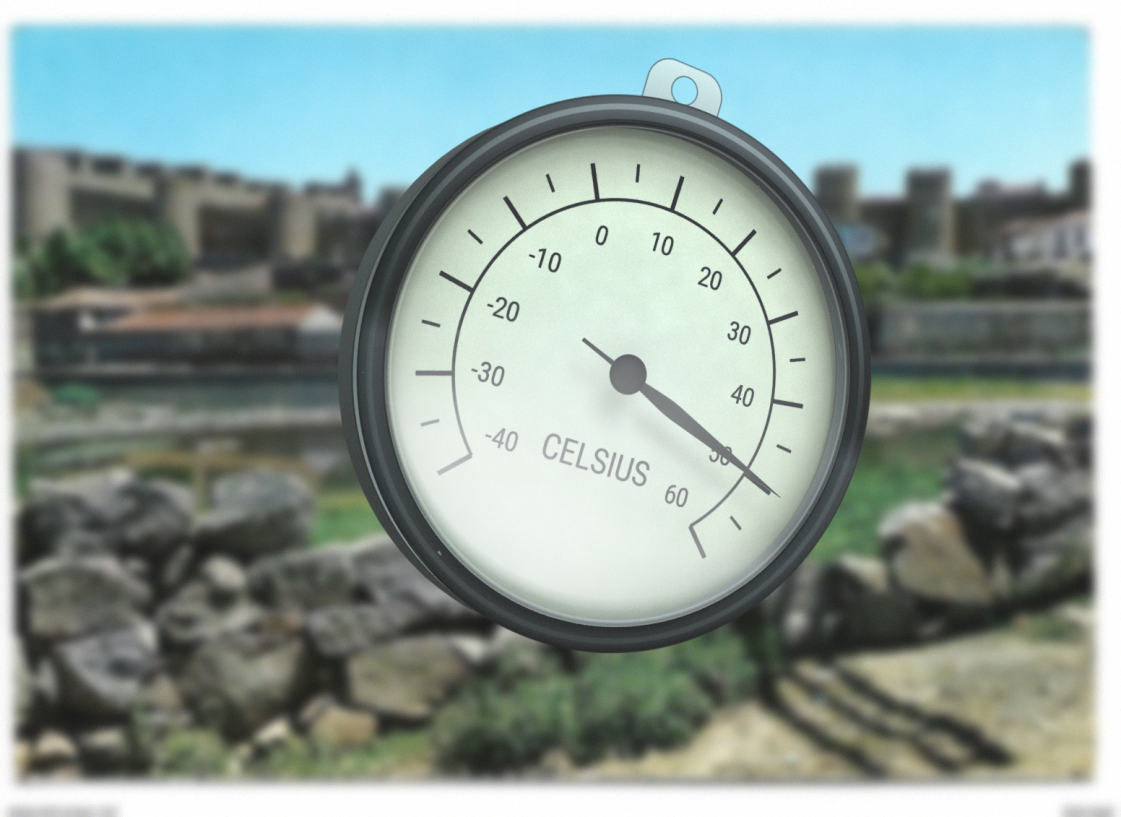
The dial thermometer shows {"value": 50, "unit": "°C"}
